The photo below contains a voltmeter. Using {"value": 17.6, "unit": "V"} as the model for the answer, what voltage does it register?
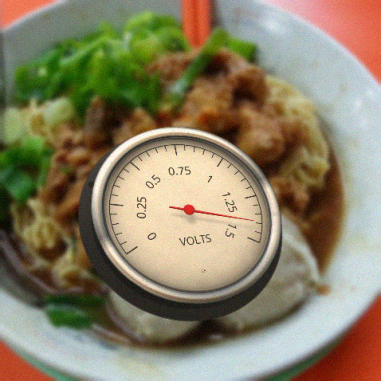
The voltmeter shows {"value": 1.4, "unit": "V"}
